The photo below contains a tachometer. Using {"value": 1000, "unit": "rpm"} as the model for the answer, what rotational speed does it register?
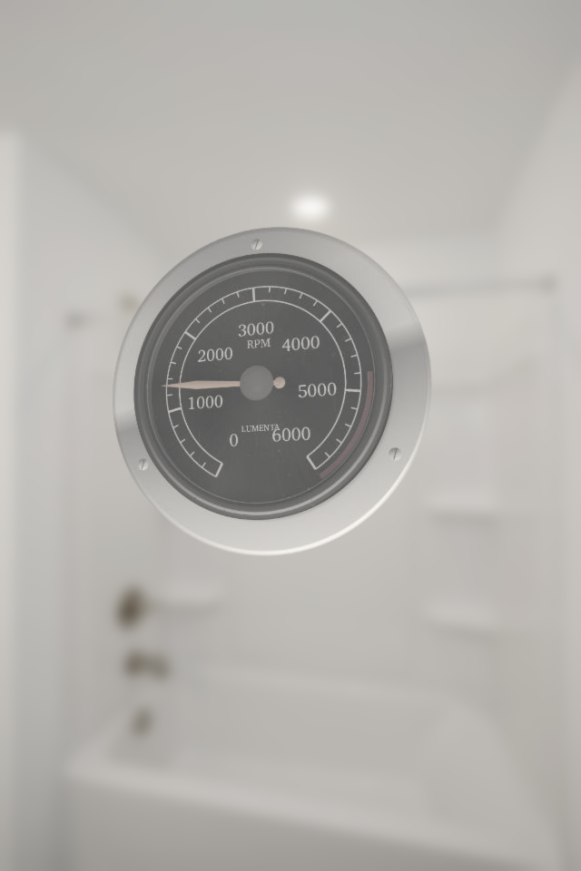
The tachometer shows {"value": 1300, "unit": "rpm"}
